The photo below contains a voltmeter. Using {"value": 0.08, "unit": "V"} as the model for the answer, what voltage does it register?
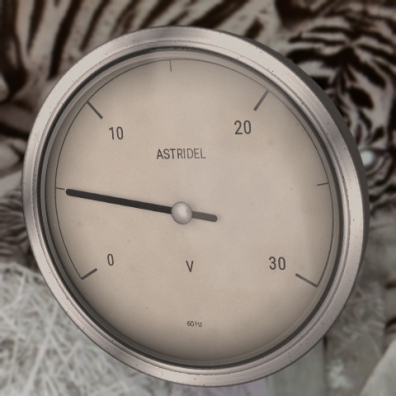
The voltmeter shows {"value": 5, "unit": "V"}
